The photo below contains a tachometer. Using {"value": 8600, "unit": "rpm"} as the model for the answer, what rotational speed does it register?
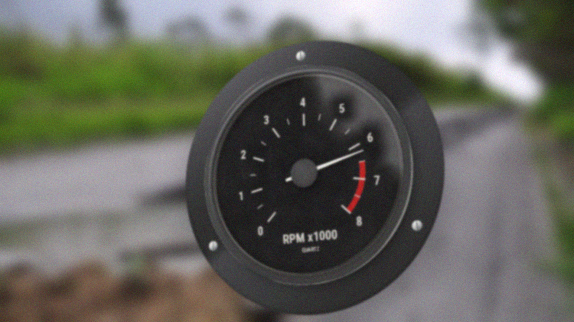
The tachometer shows {"value": 6250, "unit": "rpm"}
